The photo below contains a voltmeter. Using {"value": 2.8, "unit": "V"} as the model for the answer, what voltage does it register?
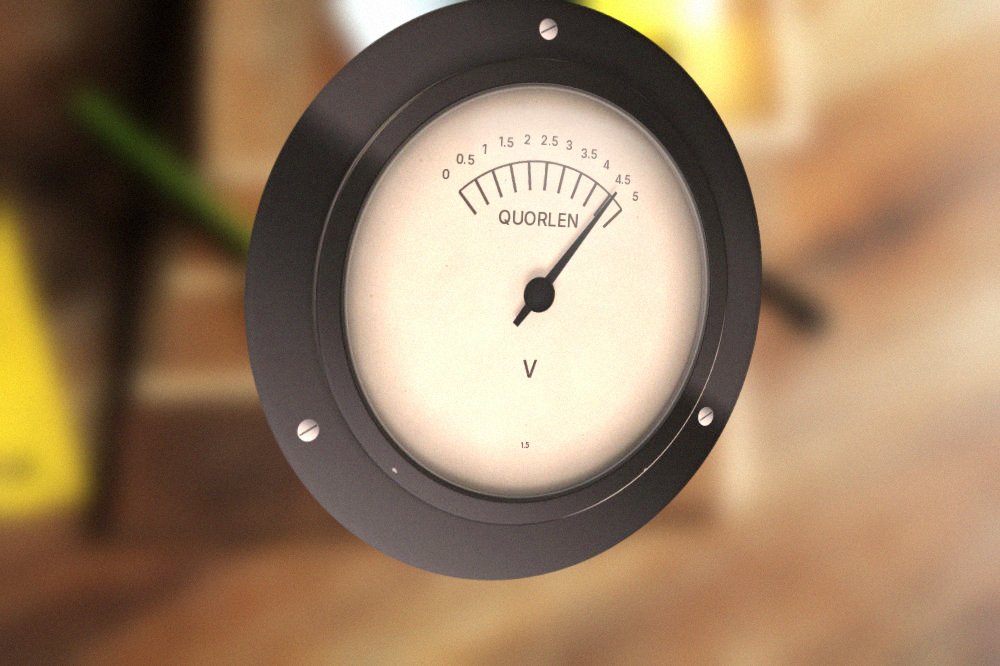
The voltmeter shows {"value": 4.5, "unit": "V"}
